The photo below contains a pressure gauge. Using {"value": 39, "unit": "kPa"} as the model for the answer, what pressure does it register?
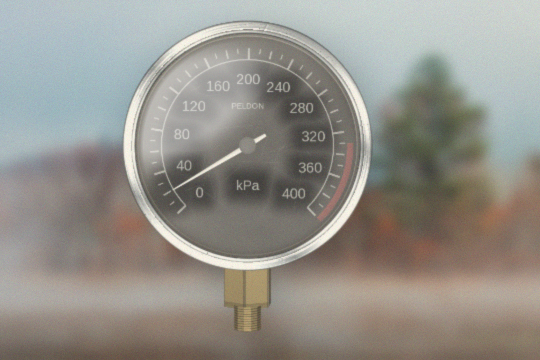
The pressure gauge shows {"value": 20, "unit": "kPa"}
